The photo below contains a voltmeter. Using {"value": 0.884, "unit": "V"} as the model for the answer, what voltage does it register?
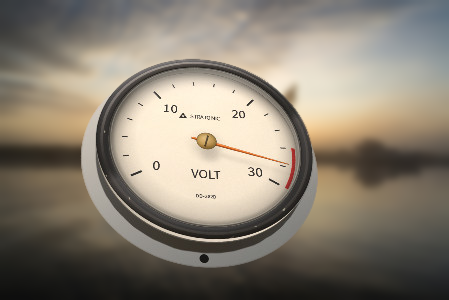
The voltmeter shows {"value": 28, "unit": "V"}
